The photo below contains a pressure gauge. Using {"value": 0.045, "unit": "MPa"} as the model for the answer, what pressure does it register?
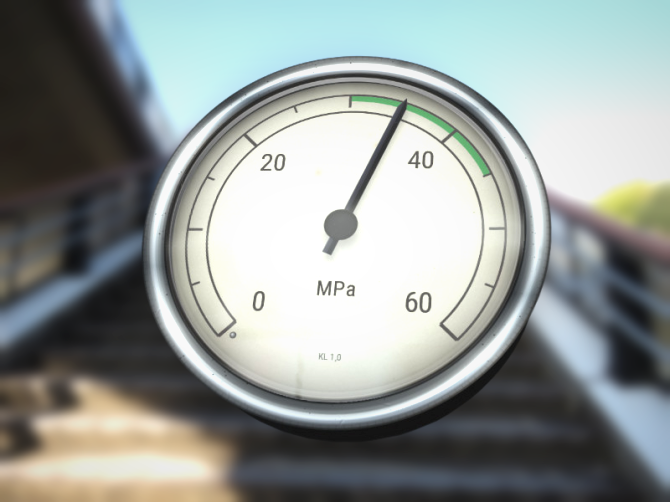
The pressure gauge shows {"value": 35, "unit": "MPa"}
